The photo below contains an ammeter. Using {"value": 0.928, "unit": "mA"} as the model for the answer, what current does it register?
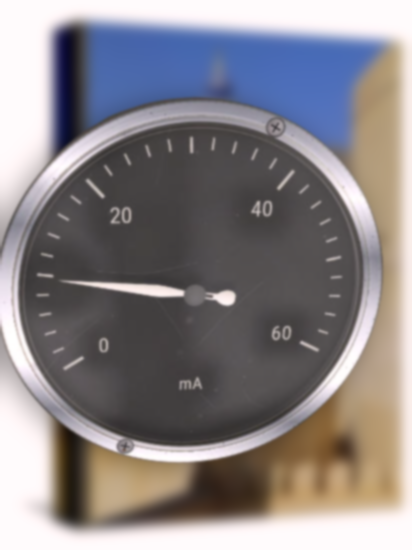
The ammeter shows {"value": 10, "unit": "mA"}
